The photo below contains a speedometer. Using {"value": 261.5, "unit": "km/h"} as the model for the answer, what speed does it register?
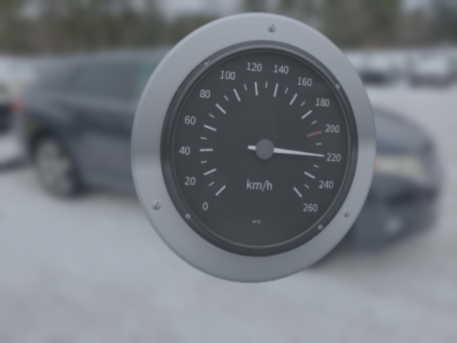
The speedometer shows {"value": 220, "unit": "km/h"}
